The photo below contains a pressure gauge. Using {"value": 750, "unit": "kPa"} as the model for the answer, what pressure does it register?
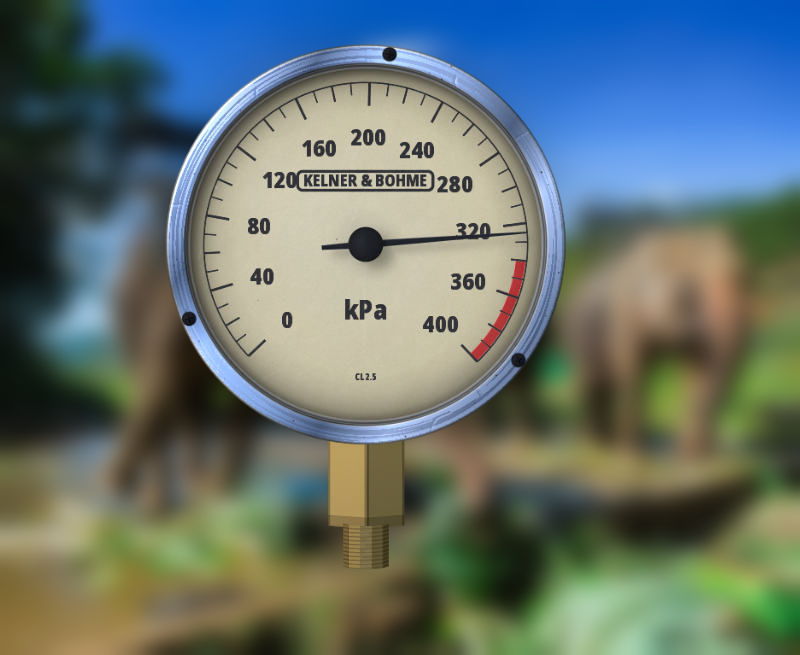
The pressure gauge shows {"value": 325, "unit": "kPa"}
